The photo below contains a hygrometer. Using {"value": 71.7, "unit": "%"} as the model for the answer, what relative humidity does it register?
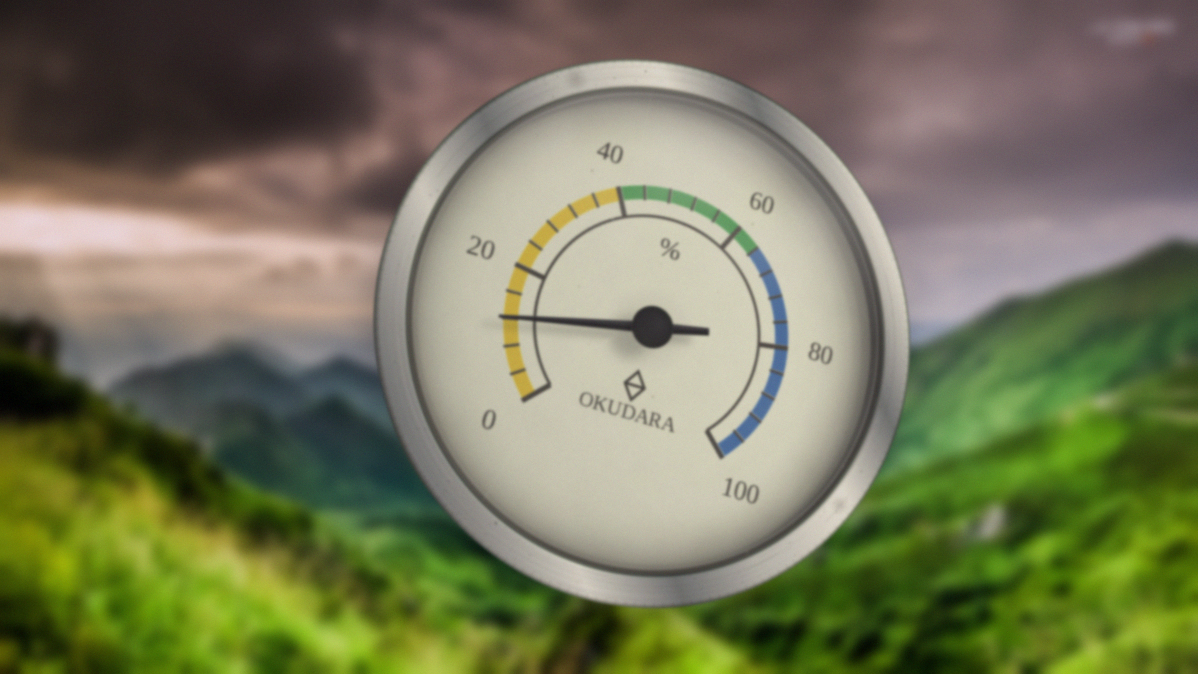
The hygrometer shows {"value": 12, "unit": "%"}
